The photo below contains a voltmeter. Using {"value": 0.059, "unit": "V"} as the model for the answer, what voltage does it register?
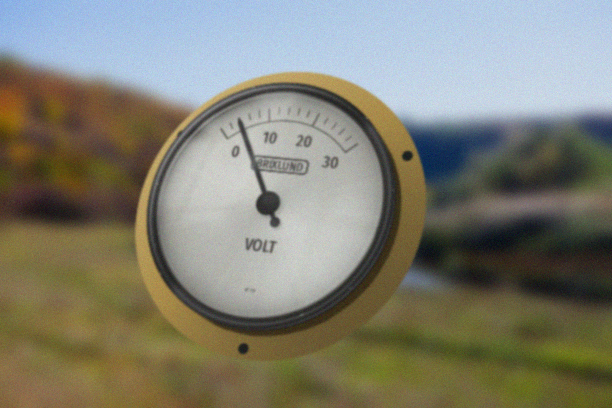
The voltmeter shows {"value": 4, "unit": "V"}
